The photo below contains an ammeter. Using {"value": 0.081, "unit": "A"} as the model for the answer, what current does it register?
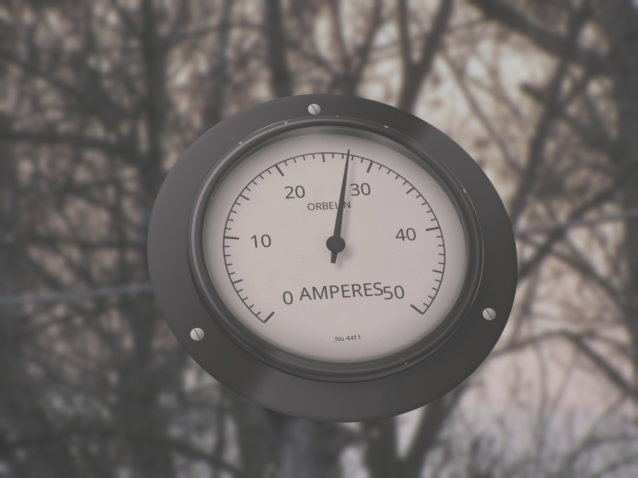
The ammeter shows {"value": 27.5, "unit": "A"}
